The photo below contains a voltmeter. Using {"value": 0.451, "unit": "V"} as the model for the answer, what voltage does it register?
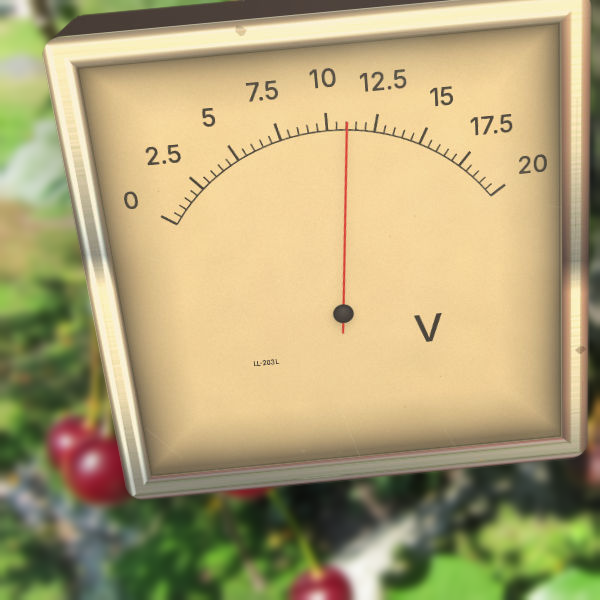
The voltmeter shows {"value": 11, "unit": "V"}
